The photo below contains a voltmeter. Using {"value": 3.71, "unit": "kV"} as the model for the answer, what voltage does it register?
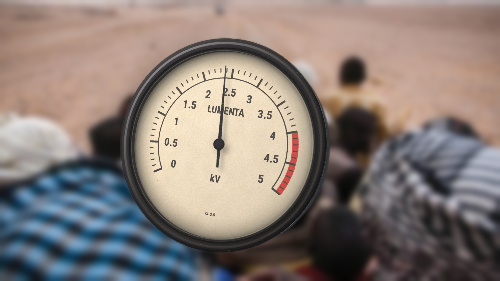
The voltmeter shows {"value": 2.4, "unit": "kV"}
